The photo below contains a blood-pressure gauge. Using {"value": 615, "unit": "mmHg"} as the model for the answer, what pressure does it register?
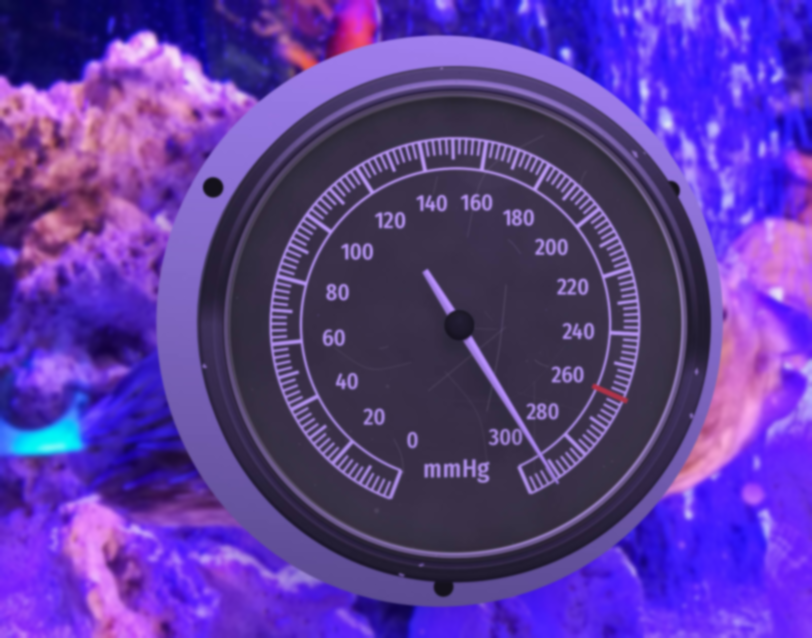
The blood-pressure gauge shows {"value": 292, "unit": "mmHg"}
